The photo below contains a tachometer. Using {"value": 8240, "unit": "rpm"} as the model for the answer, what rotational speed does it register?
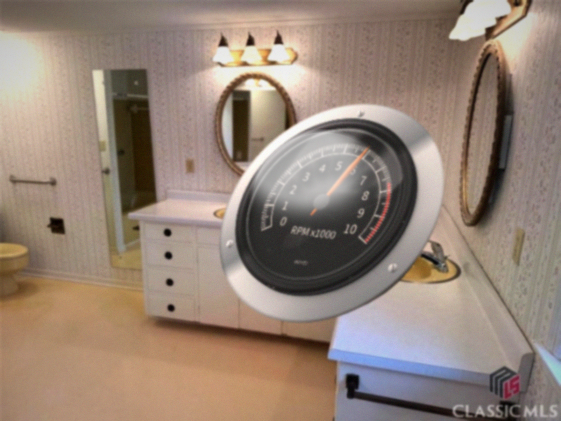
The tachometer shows {"value": 6000, "unit": "rpm"}
